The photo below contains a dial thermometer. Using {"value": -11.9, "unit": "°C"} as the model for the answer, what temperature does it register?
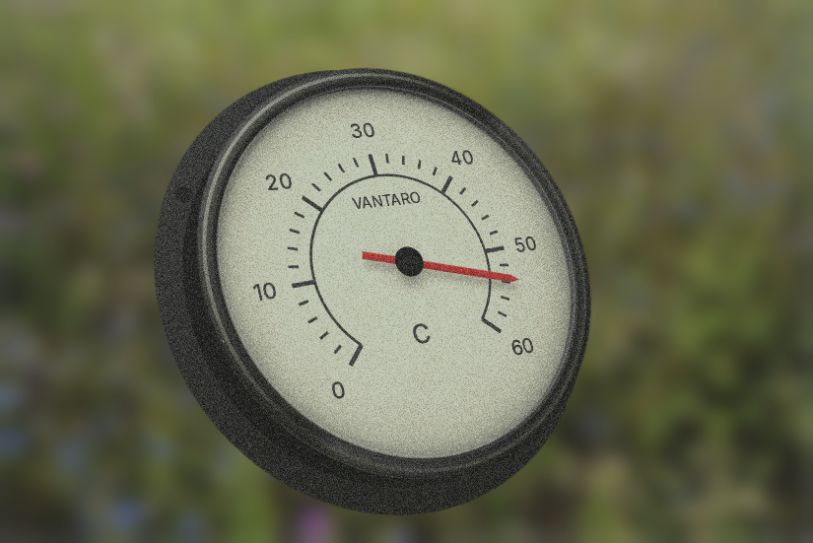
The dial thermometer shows {"value": 54, "unit": "°C"}
